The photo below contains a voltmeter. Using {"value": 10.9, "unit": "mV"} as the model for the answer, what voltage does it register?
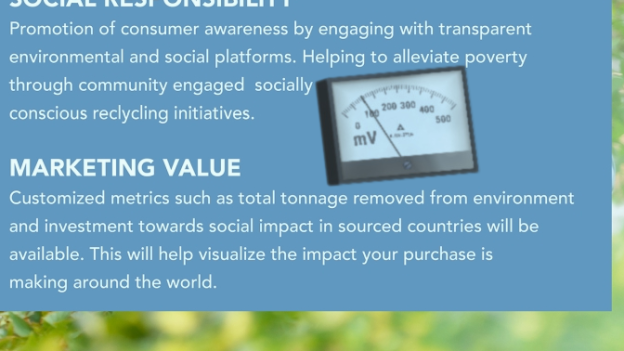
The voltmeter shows {"value": 100, "unit": "mV"}
